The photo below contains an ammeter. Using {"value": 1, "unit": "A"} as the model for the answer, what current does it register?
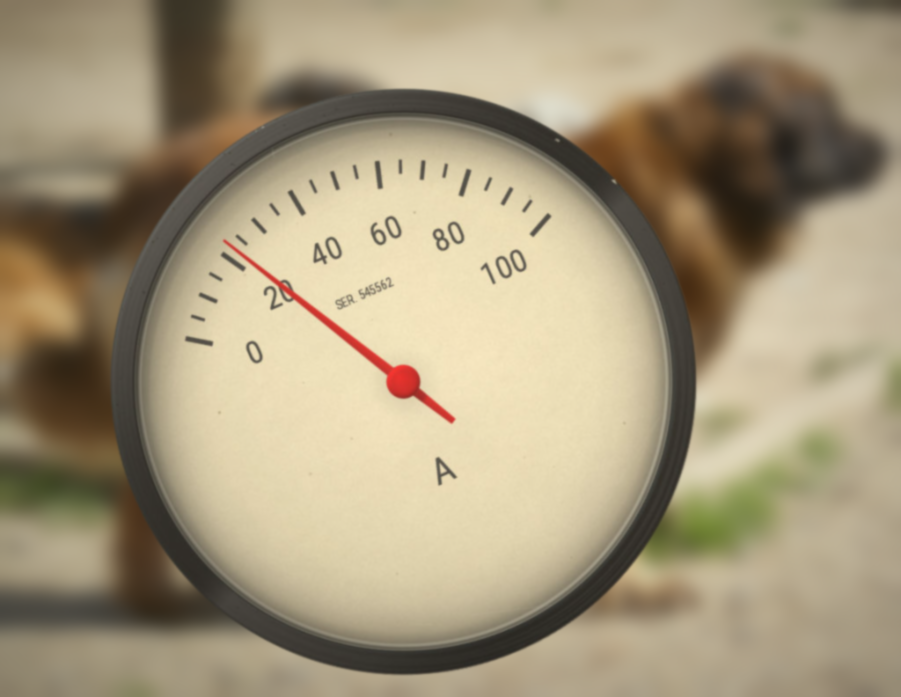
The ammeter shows {"value": 22.5, "unit": "A"}
